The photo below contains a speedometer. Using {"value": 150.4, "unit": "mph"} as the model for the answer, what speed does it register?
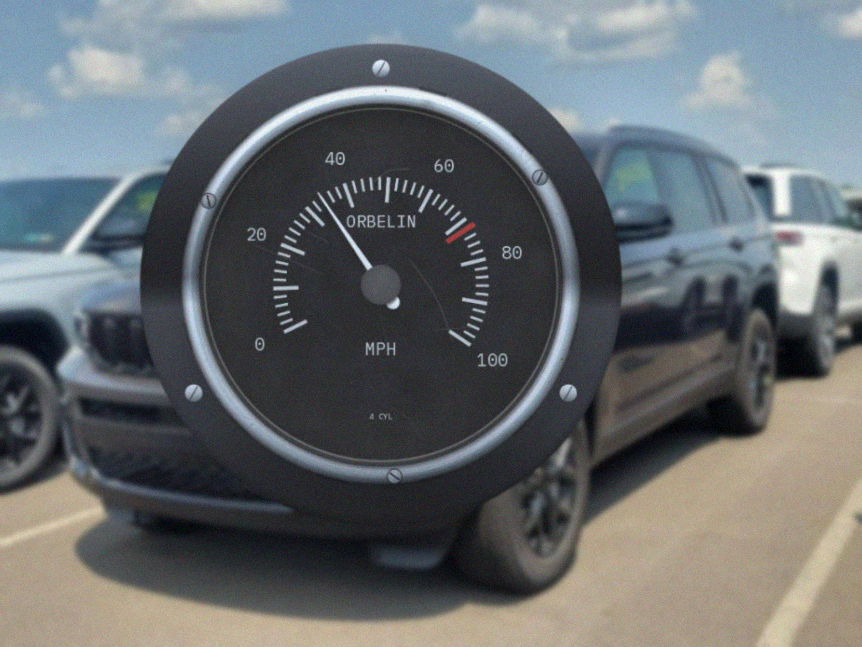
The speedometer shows {"value": 34, "unit": "mph"}
